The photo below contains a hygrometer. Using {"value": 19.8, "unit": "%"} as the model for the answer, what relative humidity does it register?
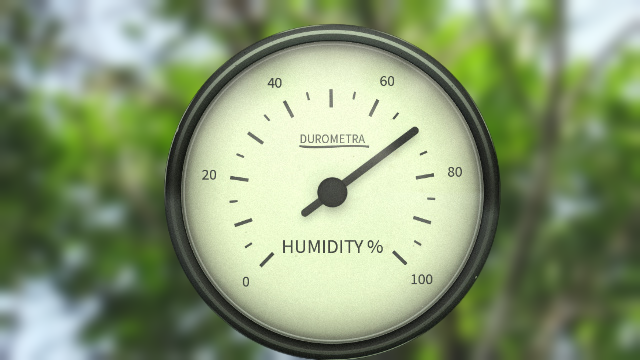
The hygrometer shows {"value": 70, "unit": "%"}
